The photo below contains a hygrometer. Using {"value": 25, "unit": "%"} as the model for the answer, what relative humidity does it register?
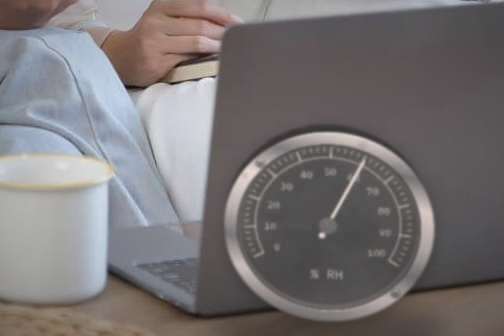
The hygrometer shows {"value": 60, "unit": "%"}
